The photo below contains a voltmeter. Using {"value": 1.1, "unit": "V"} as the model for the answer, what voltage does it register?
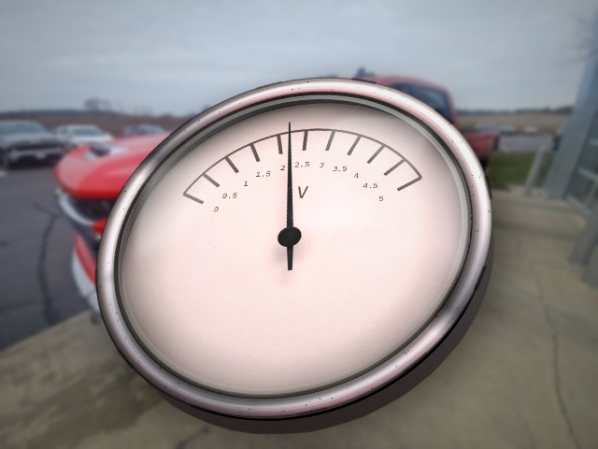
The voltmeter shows {"value": 2.25, "unit": "V"}
